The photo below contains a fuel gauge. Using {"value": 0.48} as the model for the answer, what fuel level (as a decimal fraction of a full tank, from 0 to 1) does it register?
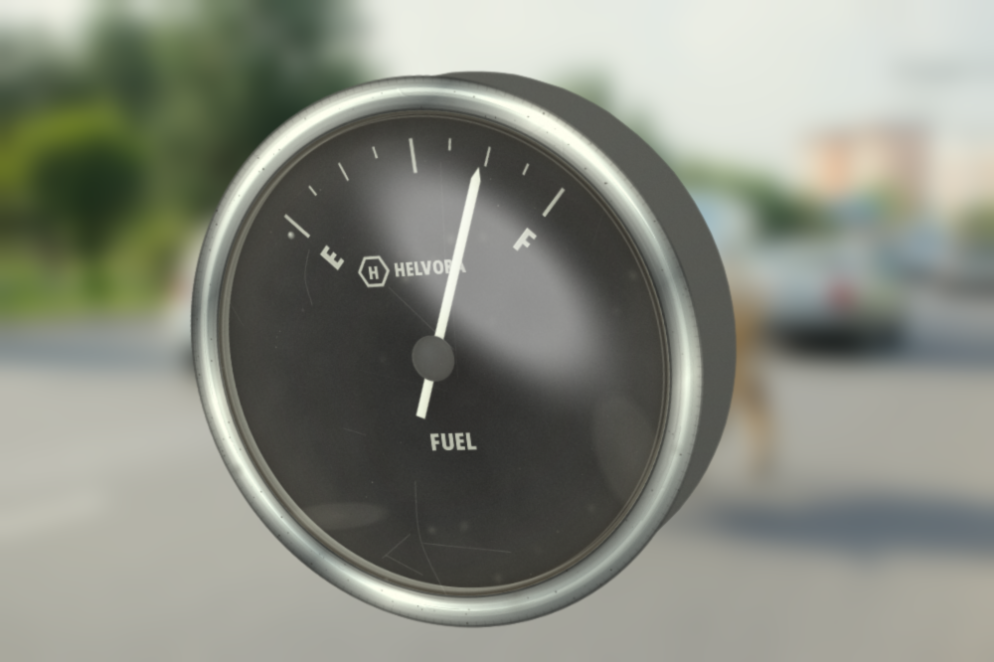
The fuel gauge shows {"value": 0.75}
